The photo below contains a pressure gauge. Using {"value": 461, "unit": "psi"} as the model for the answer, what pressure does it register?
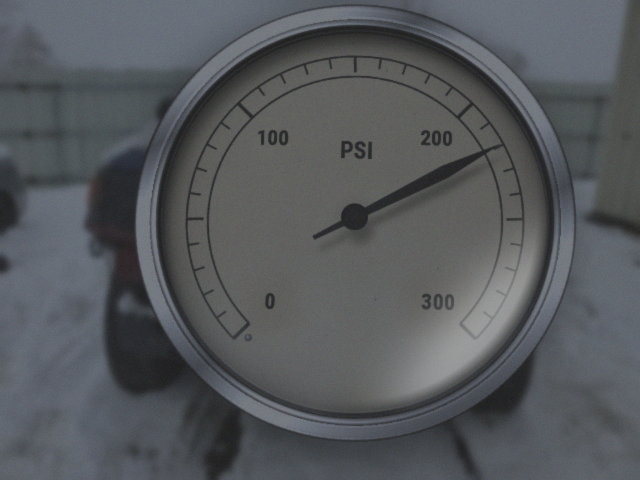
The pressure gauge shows {"value": 220, "unit": "psi"}
